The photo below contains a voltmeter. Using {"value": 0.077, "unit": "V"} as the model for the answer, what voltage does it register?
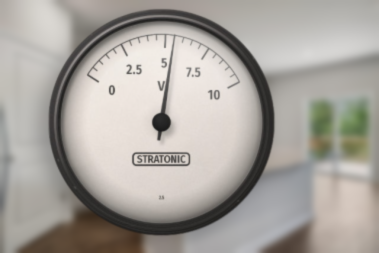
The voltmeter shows {"value": 5.5, "unit": "V"}
